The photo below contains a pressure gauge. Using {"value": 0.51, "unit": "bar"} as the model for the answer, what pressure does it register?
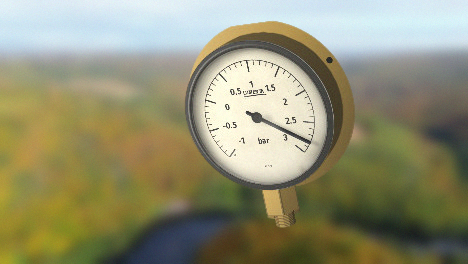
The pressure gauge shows {"value": 2.8, "unit": "bar"}
